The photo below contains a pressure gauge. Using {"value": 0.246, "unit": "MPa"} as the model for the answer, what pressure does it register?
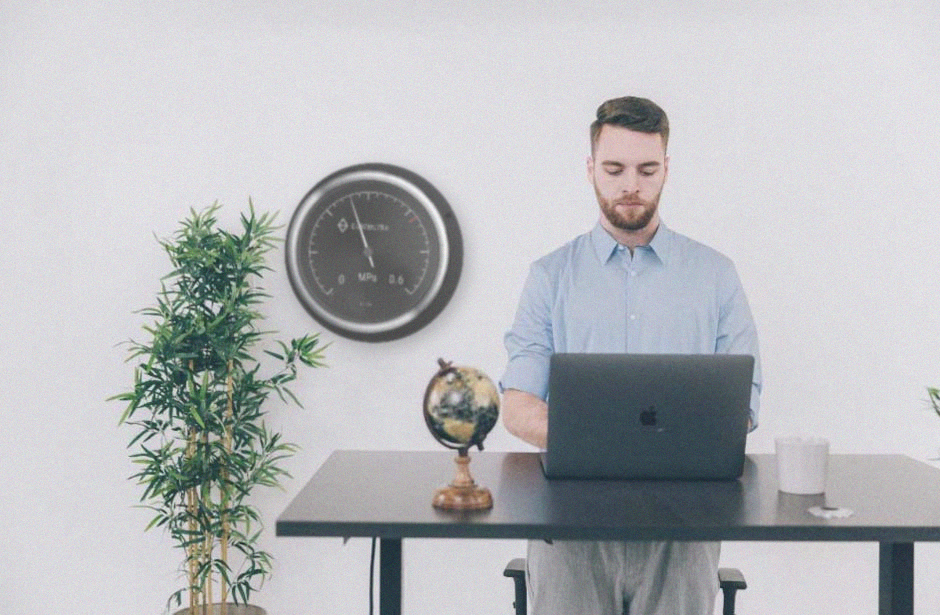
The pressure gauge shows {"value": 0.26, "unit": "MPa"}
